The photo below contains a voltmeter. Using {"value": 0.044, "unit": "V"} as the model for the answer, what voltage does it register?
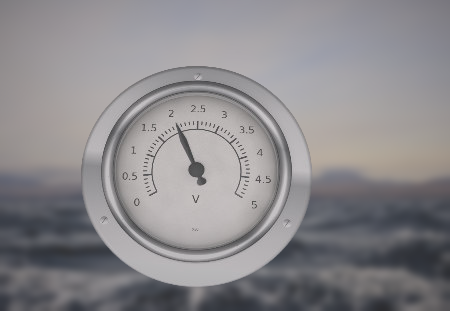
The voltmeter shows {"value": 2, "unit": "V"}
